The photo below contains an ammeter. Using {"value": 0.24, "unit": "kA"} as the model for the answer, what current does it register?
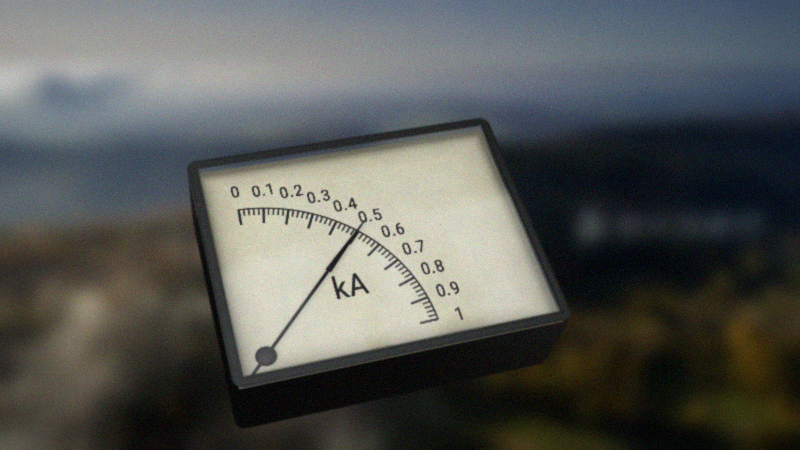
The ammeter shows {"value": 0.5, "unit": "kA"}
